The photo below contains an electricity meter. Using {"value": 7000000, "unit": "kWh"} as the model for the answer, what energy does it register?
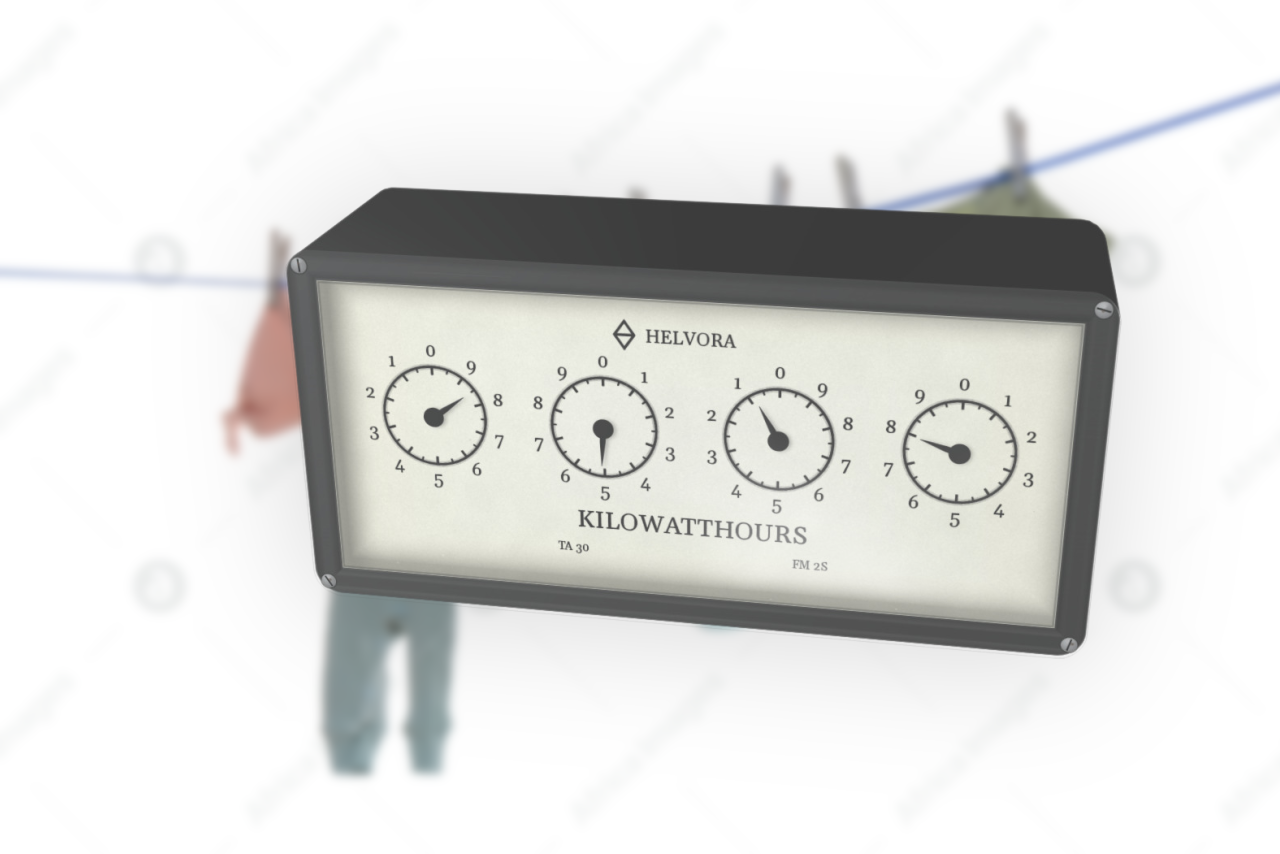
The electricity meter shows {"value": 8508, "unit": "kWh"}
